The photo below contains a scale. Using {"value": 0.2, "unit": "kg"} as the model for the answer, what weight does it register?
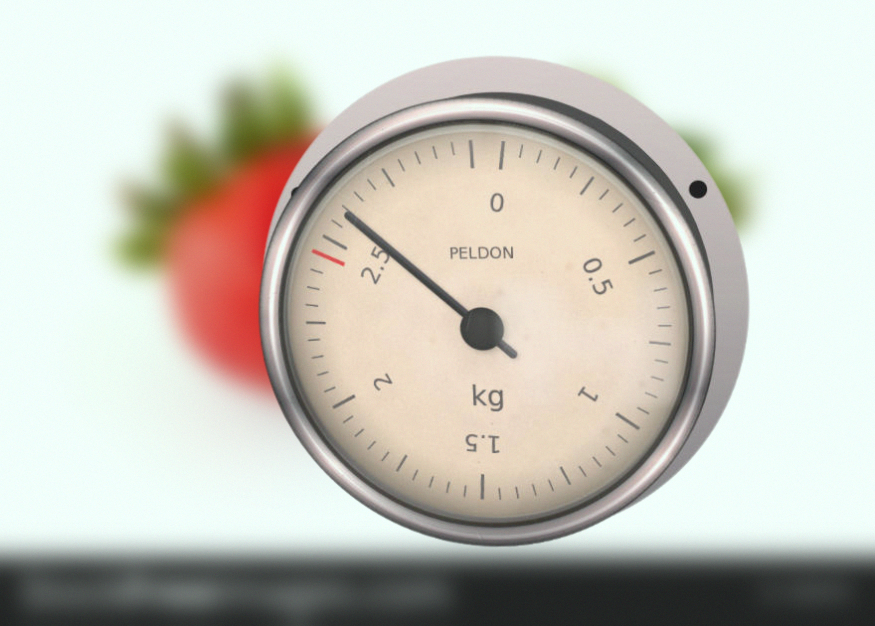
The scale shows {"value": 2.6, "unit": "kg"}
